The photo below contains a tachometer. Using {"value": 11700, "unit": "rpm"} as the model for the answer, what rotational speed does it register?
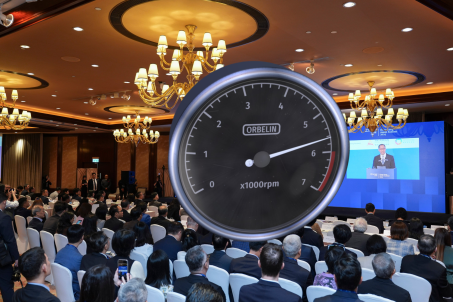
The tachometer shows {"value": 5600, "unit": "rpm"}
